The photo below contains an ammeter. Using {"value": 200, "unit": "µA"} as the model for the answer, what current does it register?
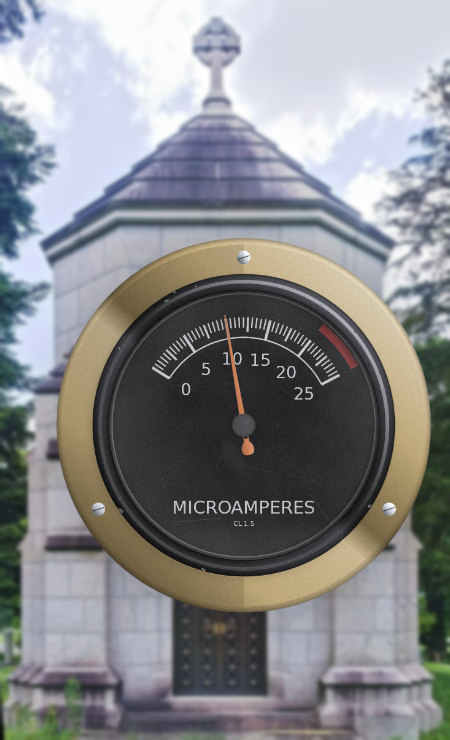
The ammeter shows {"value": 10, "unit": "µA"}
